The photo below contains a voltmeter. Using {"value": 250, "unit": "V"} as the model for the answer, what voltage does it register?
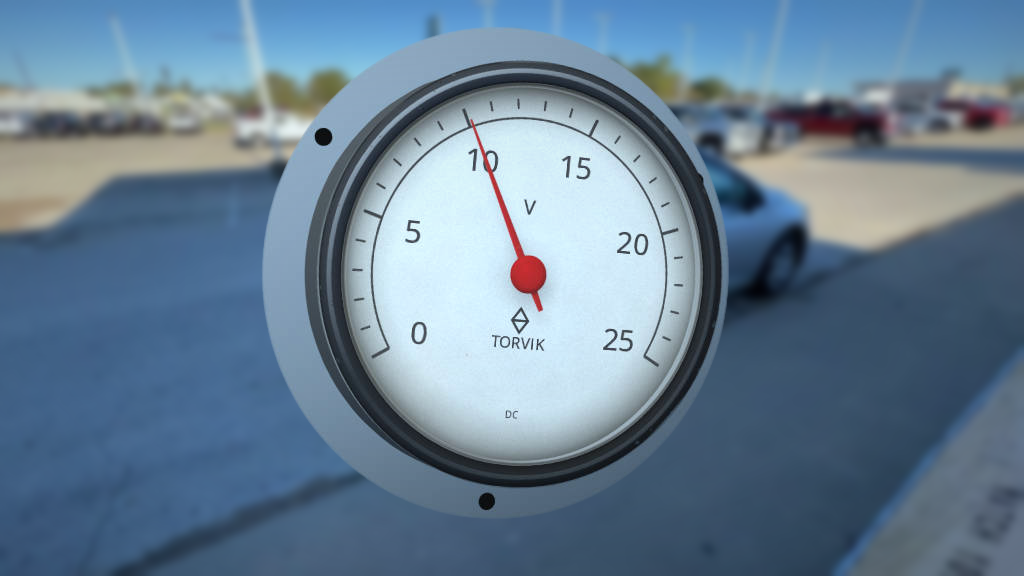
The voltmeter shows {"value": 10, "unit": "V"}
